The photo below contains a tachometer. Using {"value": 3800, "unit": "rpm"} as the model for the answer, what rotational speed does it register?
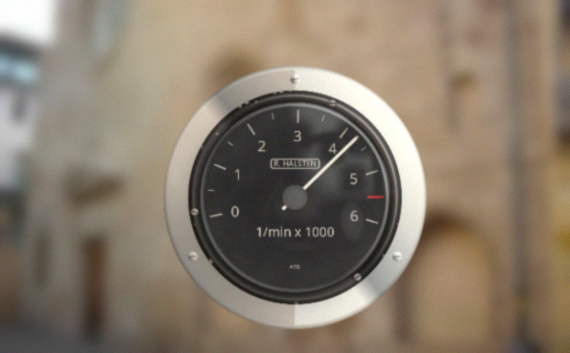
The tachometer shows {"value": 4250, "unit": "rpm"}
